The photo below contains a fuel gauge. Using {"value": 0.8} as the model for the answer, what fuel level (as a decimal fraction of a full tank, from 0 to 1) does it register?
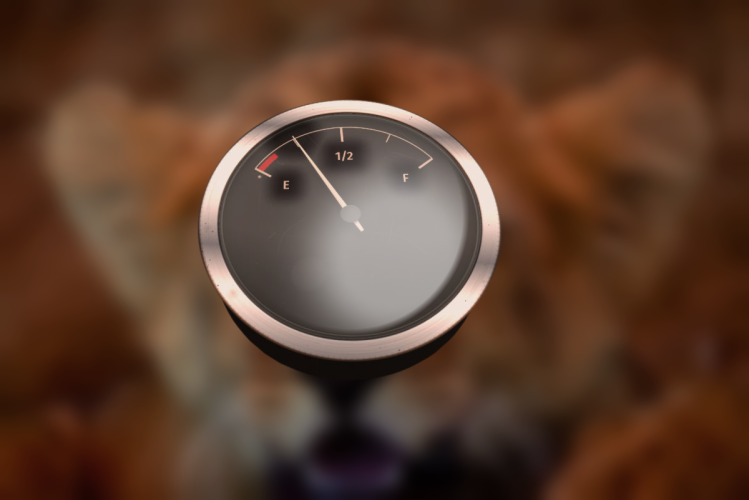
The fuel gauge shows {"value": 0.25}
